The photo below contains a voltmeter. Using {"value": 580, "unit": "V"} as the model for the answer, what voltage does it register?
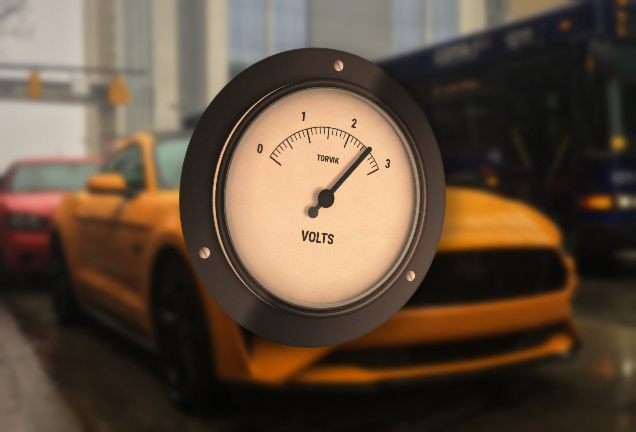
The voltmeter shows {"value": 2.5, "unit": "V"}
